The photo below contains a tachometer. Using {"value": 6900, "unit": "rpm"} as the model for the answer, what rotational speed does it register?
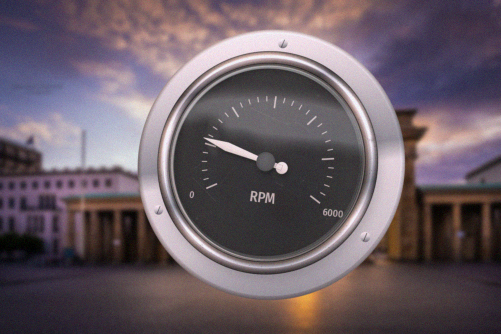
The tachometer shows {"value": 1100, "unit": "rpm"}
